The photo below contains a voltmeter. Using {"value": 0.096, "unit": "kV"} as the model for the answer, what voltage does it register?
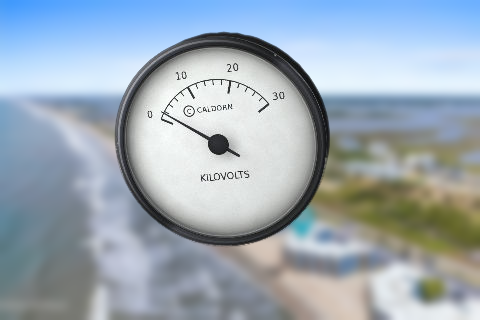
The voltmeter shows {"value": 2, "unit": "kV"}
